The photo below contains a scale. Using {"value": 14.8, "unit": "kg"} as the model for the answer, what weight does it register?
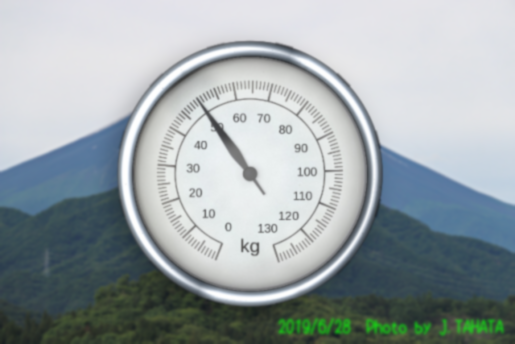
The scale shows {"value": 50, "unit": "kg"}
